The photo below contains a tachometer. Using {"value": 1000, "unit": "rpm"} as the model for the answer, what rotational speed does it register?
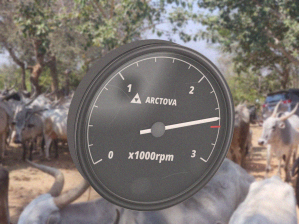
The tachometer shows {"value": 2500, "unit": "rpm"}
